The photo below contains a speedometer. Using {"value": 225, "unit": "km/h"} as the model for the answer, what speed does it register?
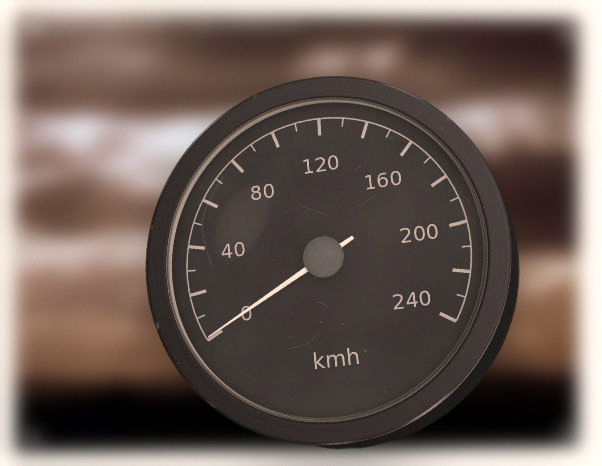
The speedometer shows {"value": 0, "unit": "km/h"}
